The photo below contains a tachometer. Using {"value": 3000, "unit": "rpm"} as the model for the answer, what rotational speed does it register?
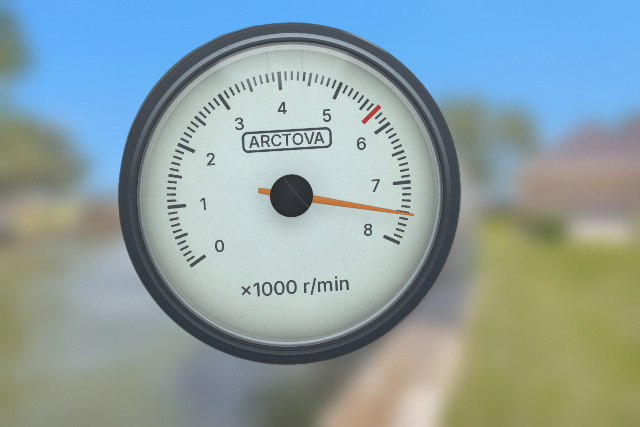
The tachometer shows {"value": 7500, "unit": "rpm"}
